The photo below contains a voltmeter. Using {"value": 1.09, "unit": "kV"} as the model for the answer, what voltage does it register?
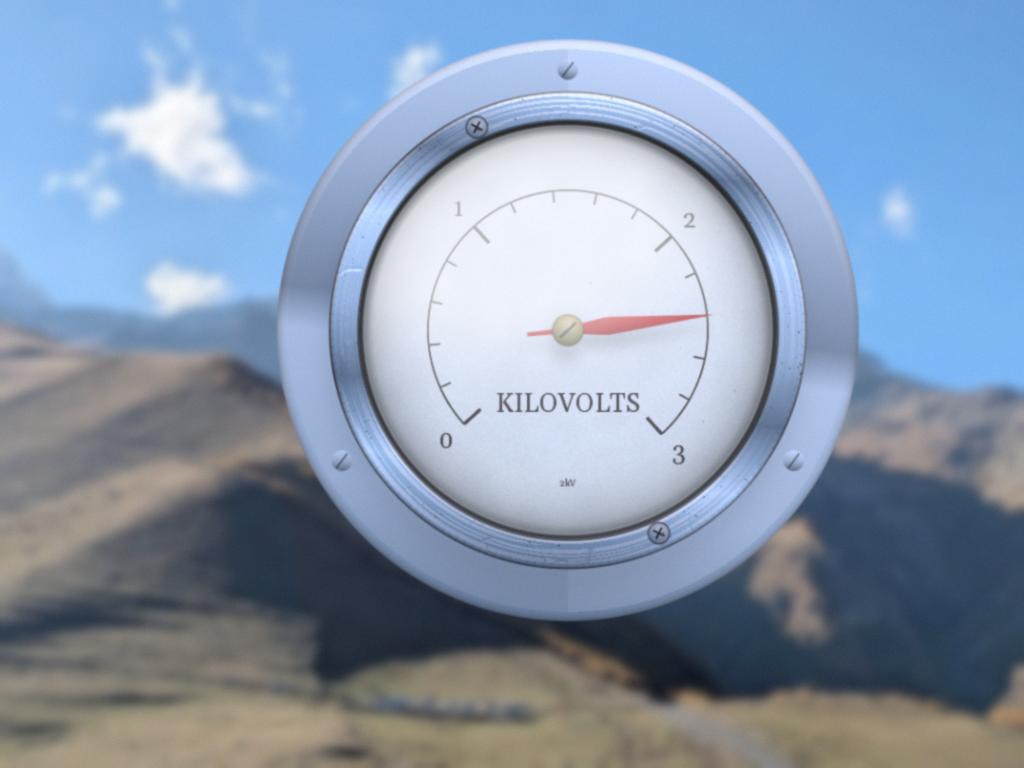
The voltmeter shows {"value": 2.4, "unit": "kV"}
